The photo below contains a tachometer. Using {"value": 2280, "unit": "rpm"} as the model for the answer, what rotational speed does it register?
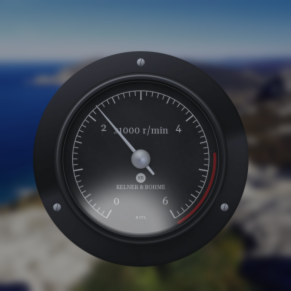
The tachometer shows {"value": 2200, "unit": "rpm"}
